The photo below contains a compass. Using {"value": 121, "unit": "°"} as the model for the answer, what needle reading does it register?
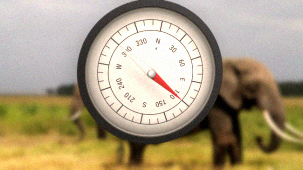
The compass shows {"value": 120, "unit": "°"}
